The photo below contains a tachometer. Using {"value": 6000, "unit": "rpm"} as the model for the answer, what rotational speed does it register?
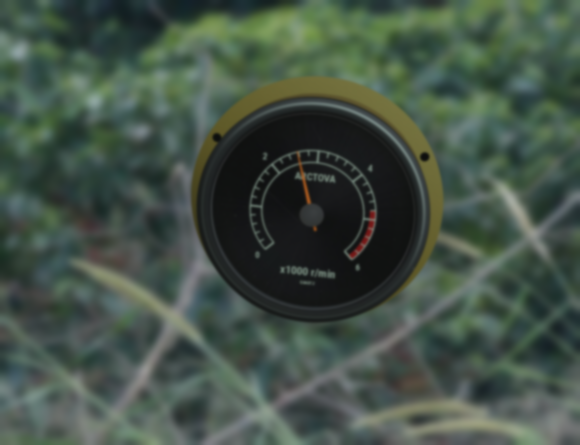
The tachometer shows {"value": 2600, "unit": "rpm"}
